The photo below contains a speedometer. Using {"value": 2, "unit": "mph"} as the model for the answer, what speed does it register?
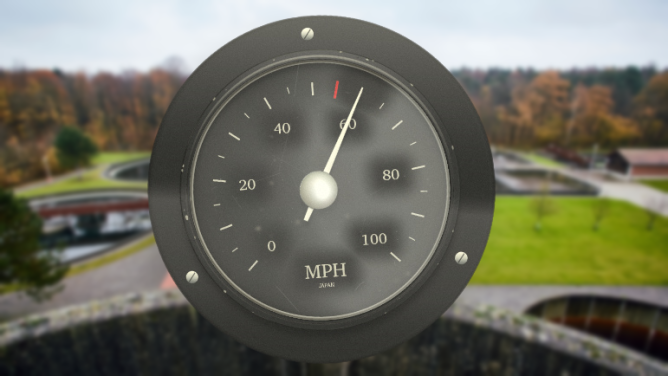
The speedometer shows {"value": 60, "unit": "mph"}
